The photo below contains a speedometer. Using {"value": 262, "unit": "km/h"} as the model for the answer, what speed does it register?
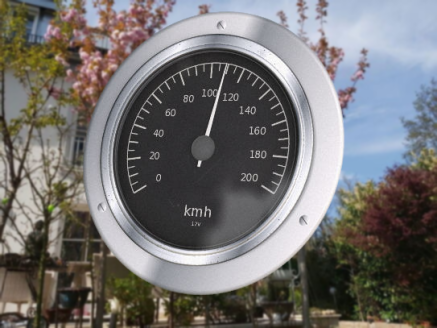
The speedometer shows {"value": 110, "unit": "km/h"}
